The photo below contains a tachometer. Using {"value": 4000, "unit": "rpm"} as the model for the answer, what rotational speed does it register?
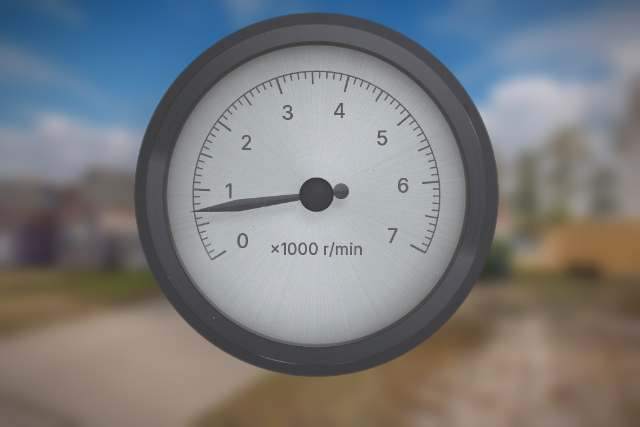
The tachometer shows {"value": 700, "unit": "rpm"}
